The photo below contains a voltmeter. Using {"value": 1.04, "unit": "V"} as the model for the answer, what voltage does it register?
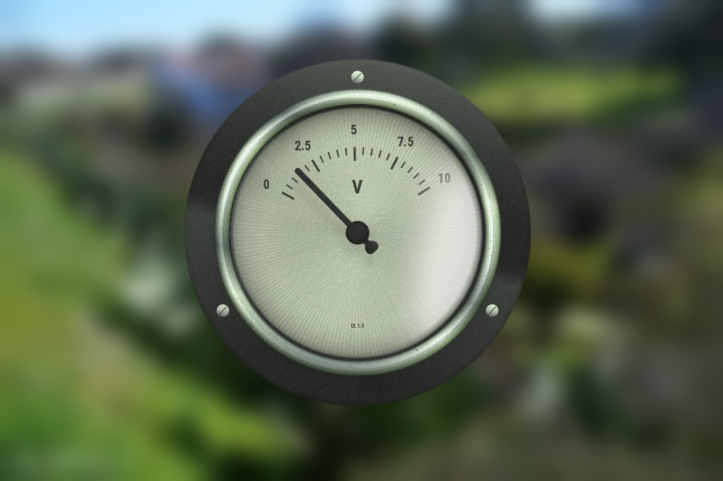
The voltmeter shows {"value": 1.5, "unit": "V"}
